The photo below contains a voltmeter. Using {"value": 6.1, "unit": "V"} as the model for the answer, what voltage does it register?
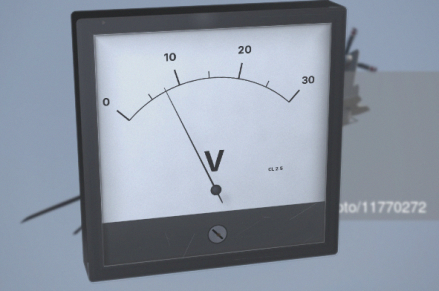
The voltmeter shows {"value": 7.5, "unit": "V"}
